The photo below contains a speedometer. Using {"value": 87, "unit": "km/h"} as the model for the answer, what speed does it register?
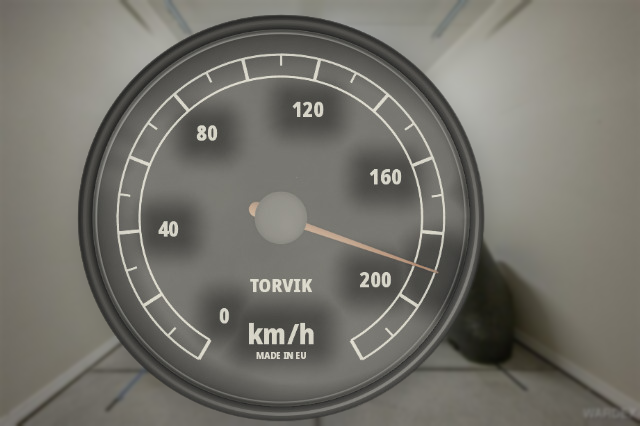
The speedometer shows {"value": 190, "unit": "km/h"}
